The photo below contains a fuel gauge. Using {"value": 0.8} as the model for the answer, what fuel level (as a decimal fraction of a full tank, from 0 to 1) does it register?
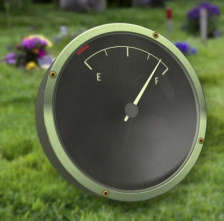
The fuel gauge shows {"value": 0.875}
